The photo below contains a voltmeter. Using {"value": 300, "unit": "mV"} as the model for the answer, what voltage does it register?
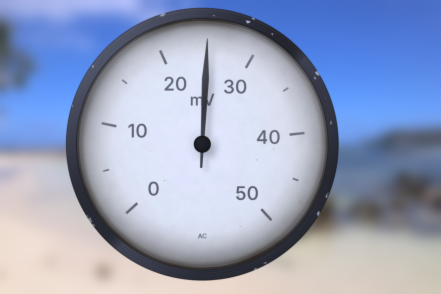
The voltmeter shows {"value": 25, "unit": "mV"}
